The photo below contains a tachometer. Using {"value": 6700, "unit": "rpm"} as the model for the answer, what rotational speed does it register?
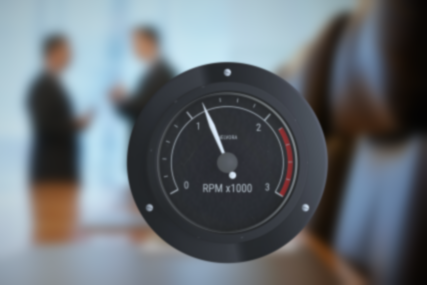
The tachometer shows {"value": 1200, "unit": "rpm"}
